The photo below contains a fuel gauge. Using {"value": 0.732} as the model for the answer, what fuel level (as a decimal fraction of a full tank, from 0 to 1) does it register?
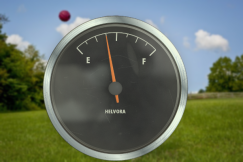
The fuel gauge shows {"value": 0.375}
